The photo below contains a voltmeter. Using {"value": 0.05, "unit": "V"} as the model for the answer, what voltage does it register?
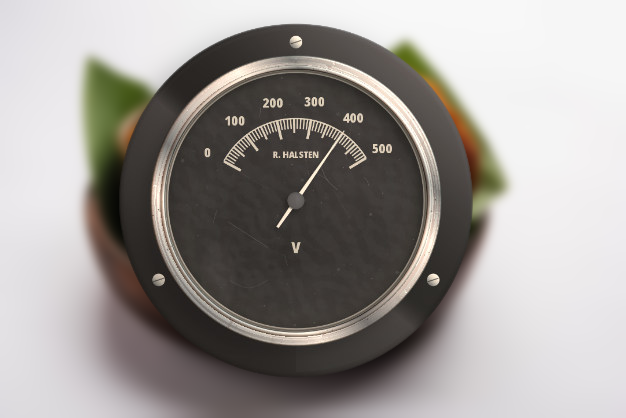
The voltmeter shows {"value": 400, "unit": "V"}
